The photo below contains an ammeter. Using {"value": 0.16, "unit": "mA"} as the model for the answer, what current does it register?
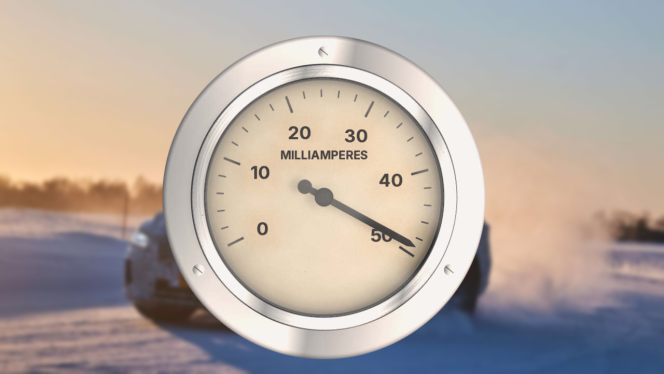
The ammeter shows {"value": 49, "unit": "mA"}
